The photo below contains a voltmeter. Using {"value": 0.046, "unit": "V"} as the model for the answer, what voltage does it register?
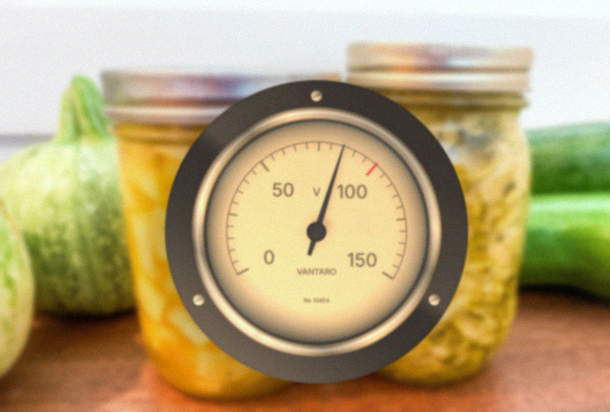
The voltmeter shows {"value": 85, "unit": "V"}
